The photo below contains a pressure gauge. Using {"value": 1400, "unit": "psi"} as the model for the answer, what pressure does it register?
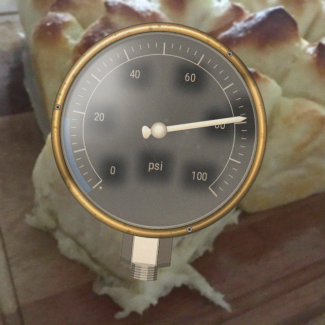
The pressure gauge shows {"value": 79, "unit": "psi"}
